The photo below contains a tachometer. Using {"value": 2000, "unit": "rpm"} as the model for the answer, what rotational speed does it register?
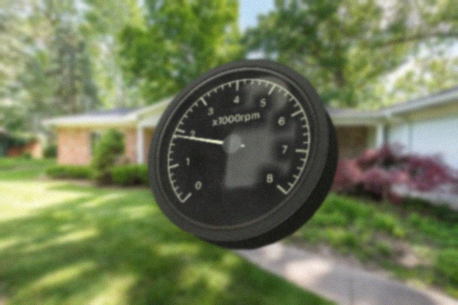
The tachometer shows {"value": 1800, "unit": "rpm"}
